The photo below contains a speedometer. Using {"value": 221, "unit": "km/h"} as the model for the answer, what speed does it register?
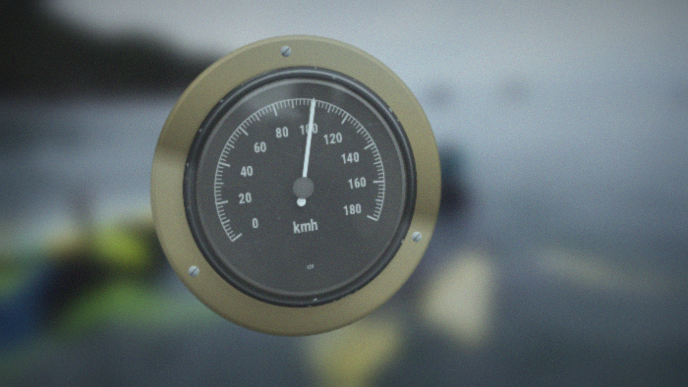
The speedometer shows {"value": 100, "unit": "km/h"}
